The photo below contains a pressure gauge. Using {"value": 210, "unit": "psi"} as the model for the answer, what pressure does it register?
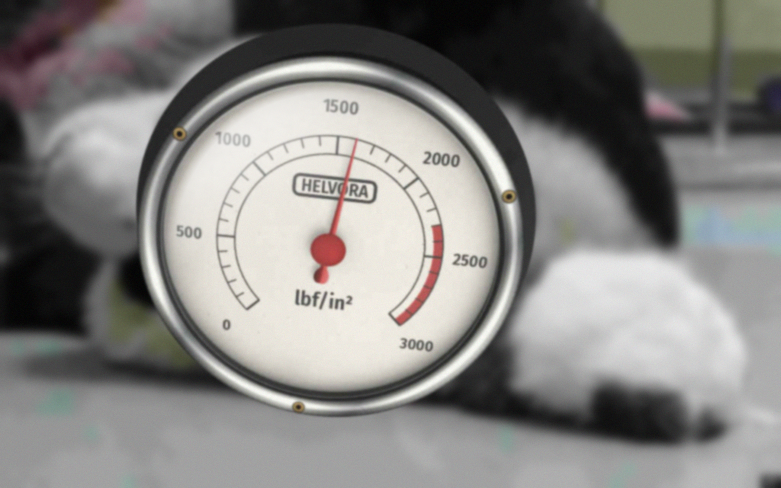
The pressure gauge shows {"value": 1600, "unit": "psi"}
